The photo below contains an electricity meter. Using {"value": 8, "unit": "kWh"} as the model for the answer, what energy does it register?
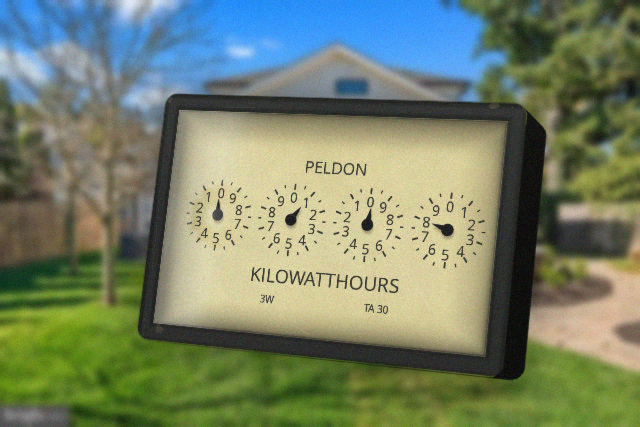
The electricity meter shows {"value": 98, "unit": "kWh"}
